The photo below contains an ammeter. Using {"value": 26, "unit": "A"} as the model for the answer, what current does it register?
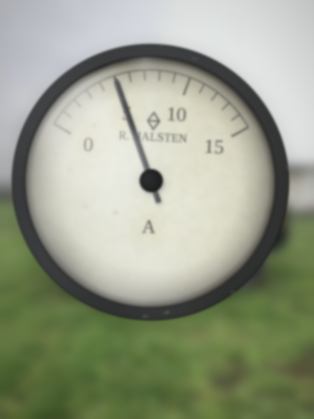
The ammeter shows {"value": 5, "unit": "A"}
